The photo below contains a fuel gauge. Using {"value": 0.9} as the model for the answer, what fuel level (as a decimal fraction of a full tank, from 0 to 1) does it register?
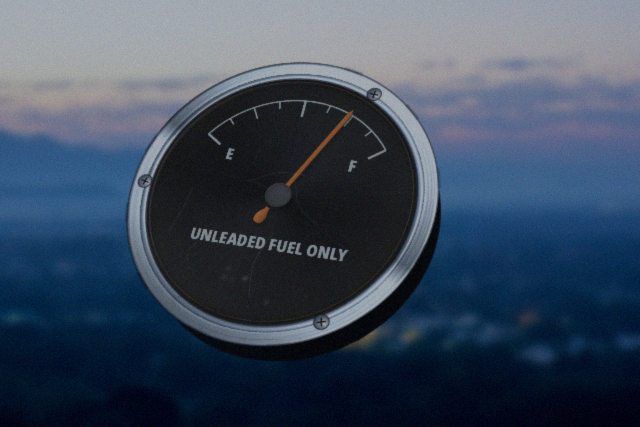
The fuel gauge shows {"value": 0.75}
